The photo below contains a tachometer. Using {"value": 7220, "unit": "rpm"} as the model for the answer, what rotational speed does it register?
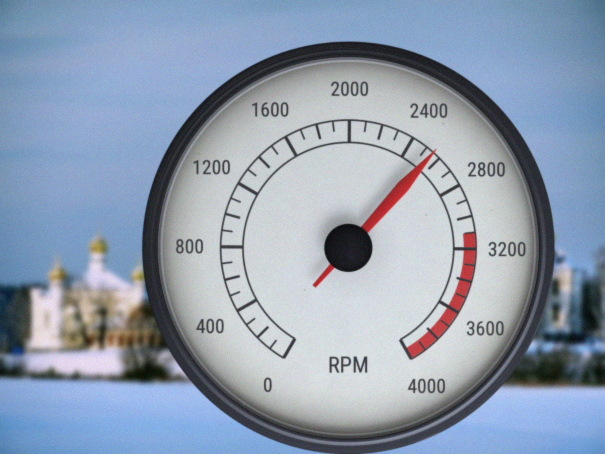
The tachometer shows {"value": 2550, "unit": "rpm"}
